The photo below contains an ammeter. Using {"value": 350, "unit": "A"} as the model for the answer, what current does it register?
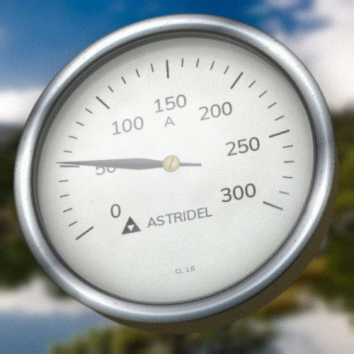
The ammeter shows {"value": 50, "unit": "A"}
